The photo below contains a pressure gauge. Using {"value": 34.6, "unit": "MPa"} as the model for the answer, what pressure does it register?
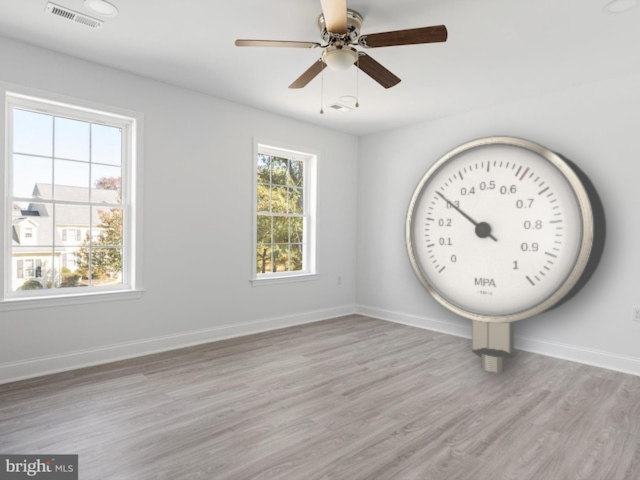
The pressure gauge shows {"value": 0.3, "unit": "MPa"}
